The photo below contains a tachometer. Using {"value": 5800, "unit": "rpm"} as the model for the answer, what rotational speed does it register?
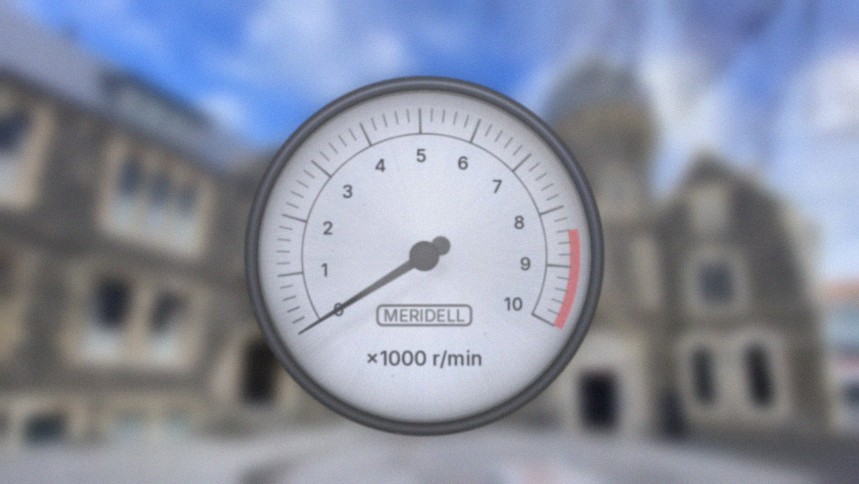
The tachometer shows {"value": 0, "unit": "rpm"}
